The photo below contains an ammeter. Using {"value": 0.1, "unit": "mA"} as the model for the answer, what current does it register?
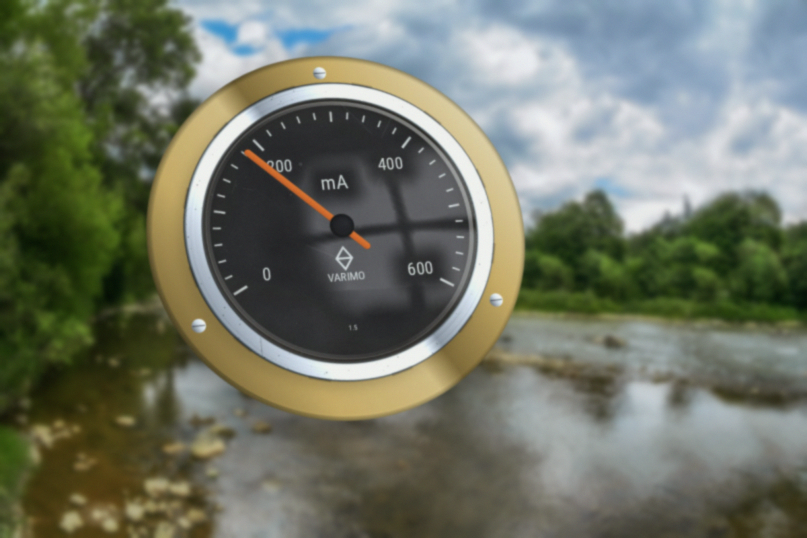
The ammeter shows {"value": 180, "unit": "mA"}
